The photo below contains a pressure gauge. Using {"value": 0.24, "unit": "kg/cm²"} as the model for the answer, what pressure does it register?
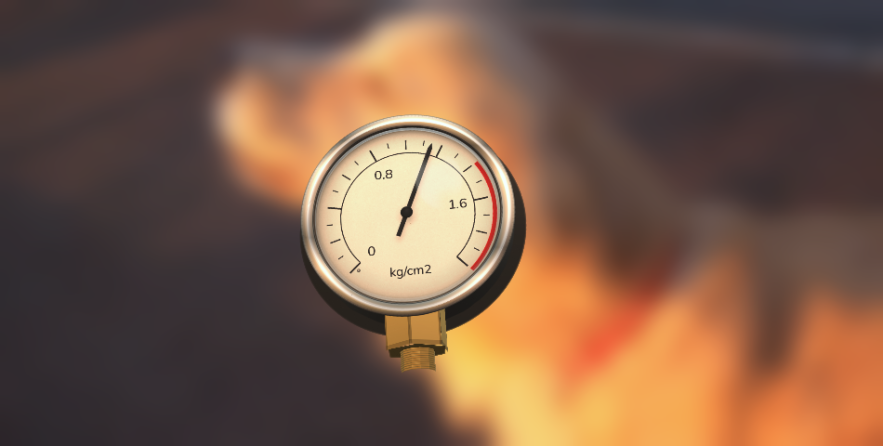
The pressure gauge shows {"value": 1.15, "unit": "kg/cm²"}
